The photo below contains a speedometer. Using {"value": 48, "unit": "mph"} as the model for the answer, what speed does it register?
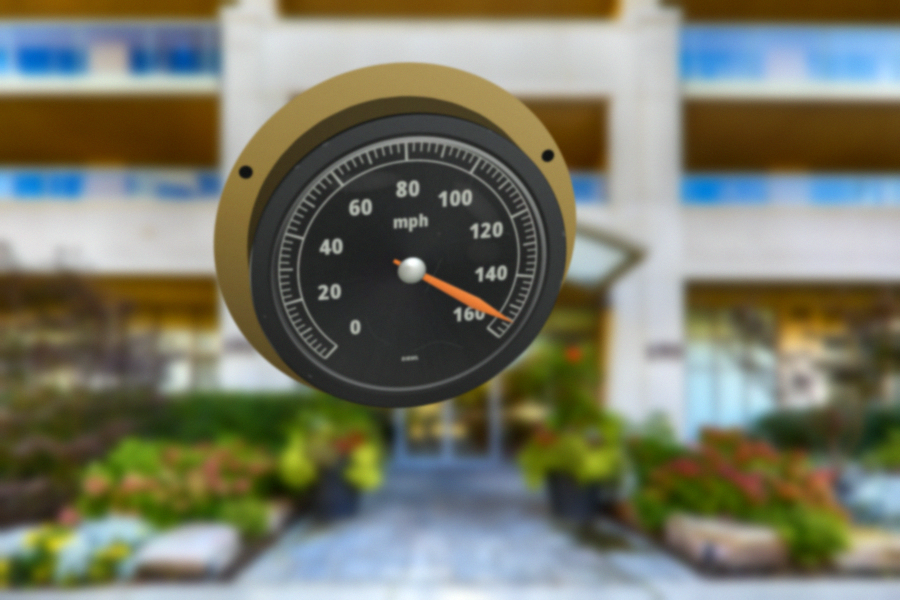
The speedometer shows {"value": 154, "unit": "mph"}
